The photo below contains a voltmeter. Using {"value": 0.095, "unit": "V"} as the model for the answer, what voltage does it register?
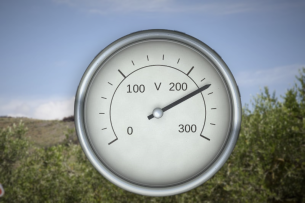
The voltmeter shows {"value": 230, "unit": "V"}
